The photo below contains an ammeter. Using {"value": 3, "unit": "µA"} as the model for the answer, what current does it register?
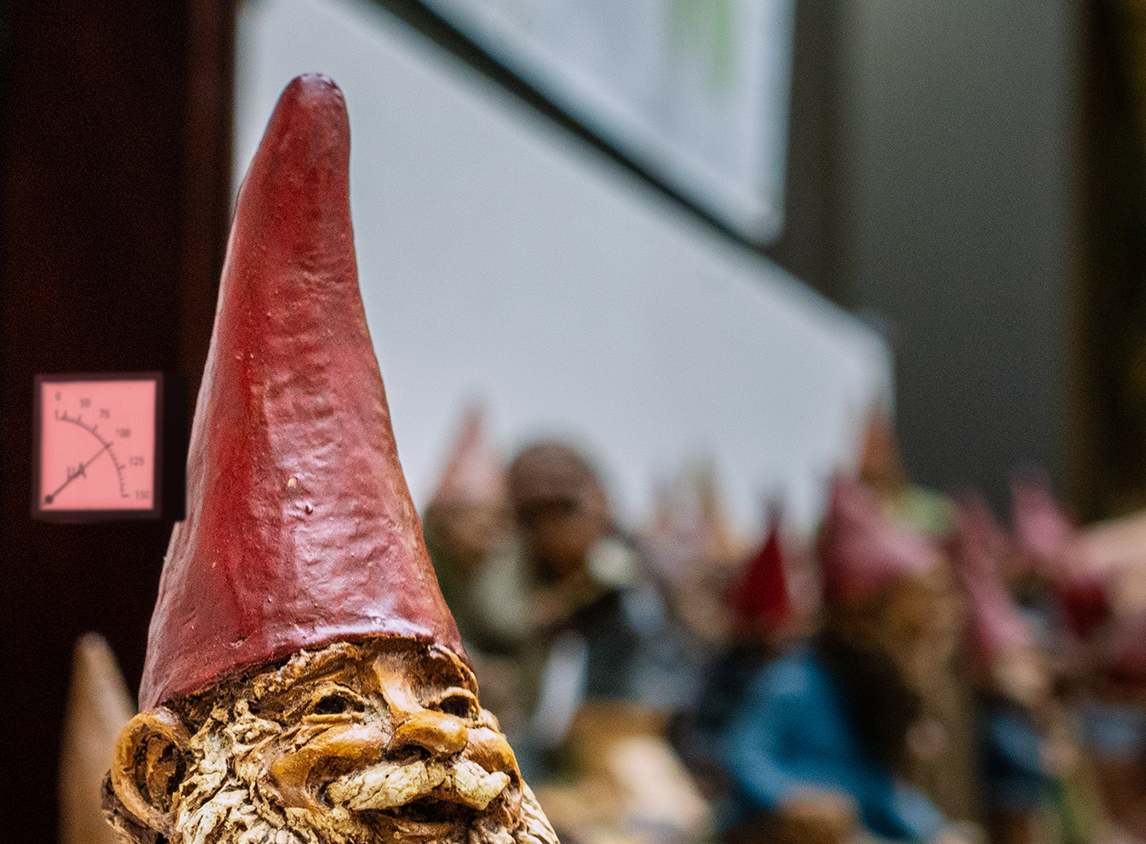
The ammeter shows {"value": 100, "unit": "µA"}
